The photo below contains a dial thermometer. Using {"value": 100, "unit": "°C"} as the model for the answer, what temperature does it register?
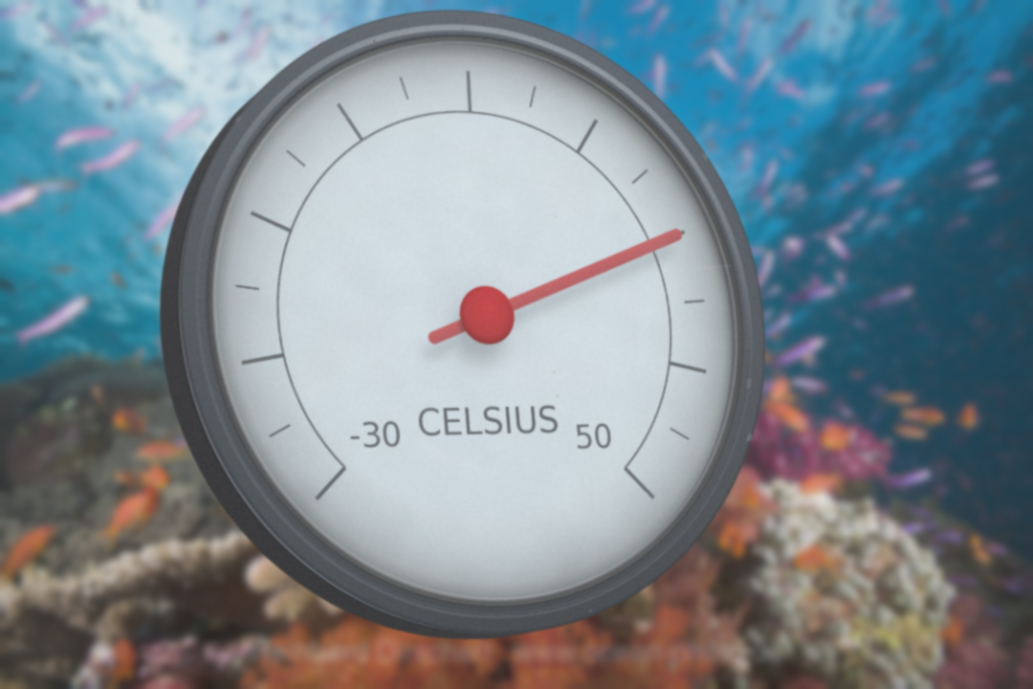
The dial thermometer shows {"value": 30, "unit": "°C"}
